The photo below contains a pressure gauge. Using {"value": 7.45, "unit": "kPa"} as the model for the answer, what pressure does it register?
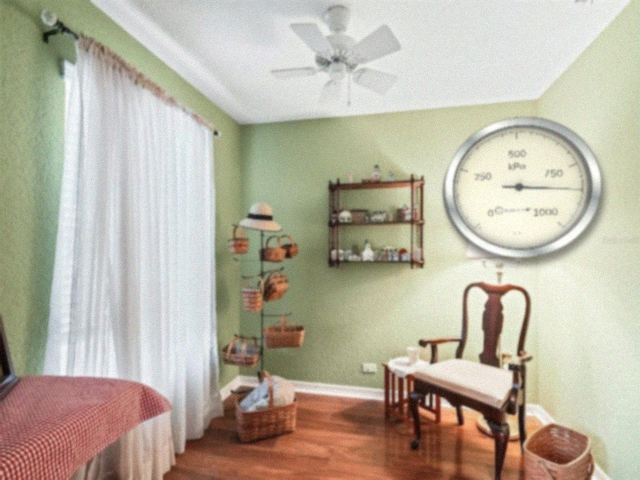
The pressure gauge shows {"value": 850, "unit": "kPa"}
